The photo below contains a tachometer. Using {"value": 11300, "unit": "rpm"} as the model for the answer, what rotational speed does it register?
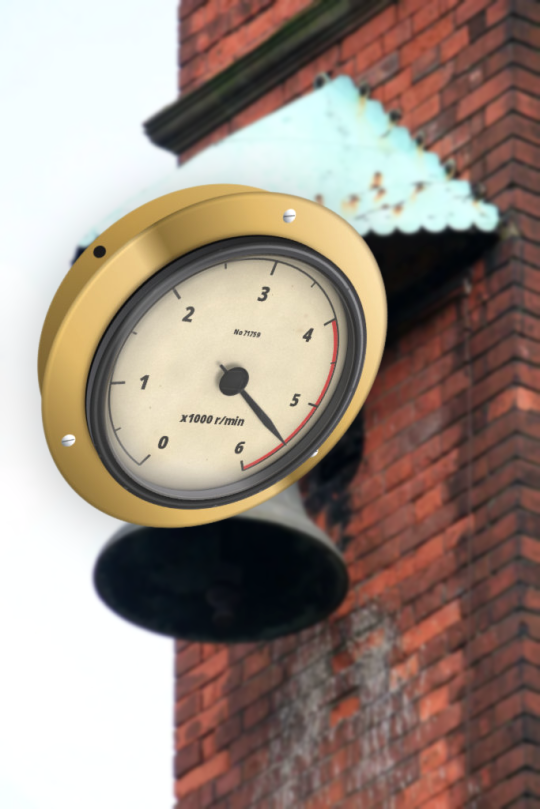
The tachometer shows {"value": 5500, "unit": "rpm"}
